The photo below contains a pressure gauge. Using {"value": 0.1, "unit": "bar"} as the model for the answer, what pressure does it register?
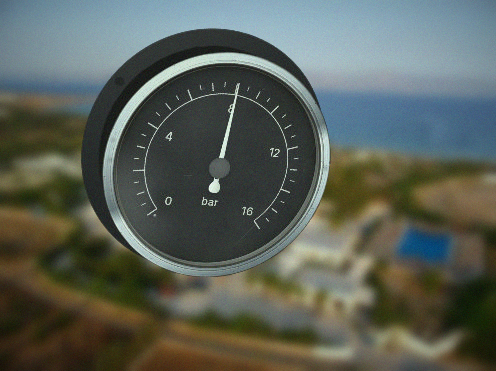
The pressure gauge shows {"value": 8, "unit": "bar"}
